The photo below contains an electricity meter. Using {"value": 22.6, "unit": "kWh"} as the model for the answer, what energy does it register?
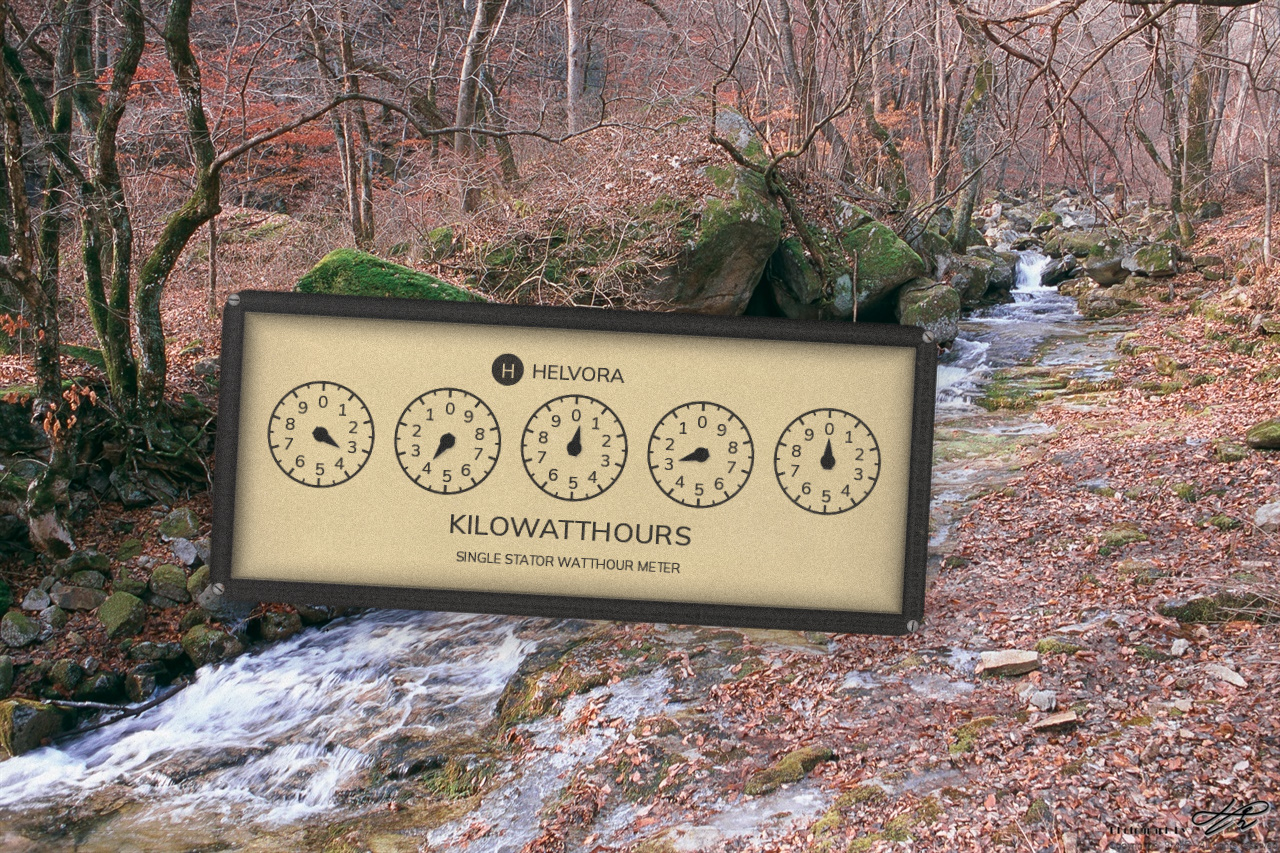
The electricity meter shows {"value": 34030, "unit": "kWh"}
